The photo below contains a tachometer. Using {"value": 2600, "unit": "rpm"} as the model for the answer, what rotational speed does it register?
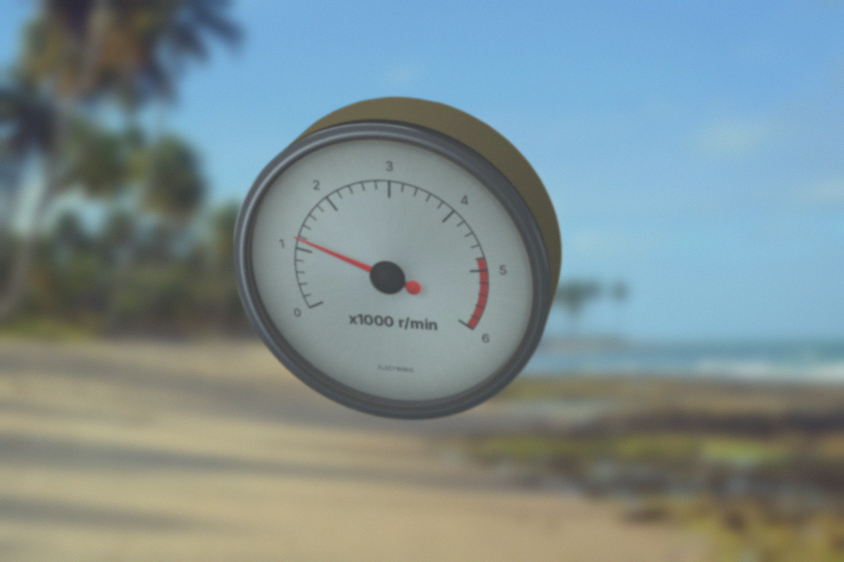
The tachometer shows {"value": 1200, "unit": "rpm"}
